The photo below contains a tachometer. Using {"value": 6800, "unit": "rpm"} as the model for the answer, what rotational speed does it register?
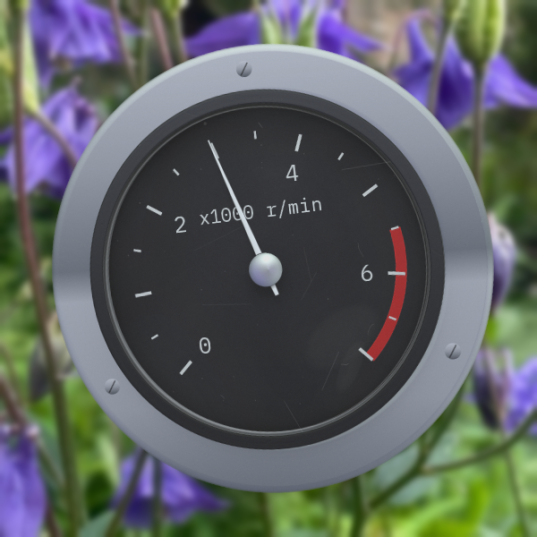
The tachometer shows {"value": 3000, "unit": "rpm"}
